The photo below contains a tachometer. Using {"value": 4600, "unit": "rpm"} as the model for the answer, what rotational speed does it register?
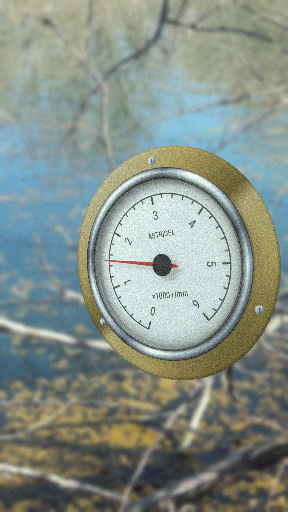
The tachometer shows {"value": 1500, "unit": "rpm"}
